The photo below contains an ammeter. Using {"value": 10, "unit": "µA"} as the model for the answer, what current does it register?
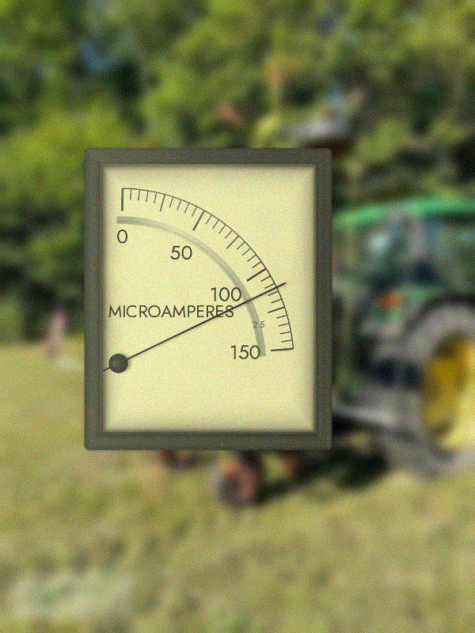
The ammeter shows {"value": 112.5, "unit": "µA"}
